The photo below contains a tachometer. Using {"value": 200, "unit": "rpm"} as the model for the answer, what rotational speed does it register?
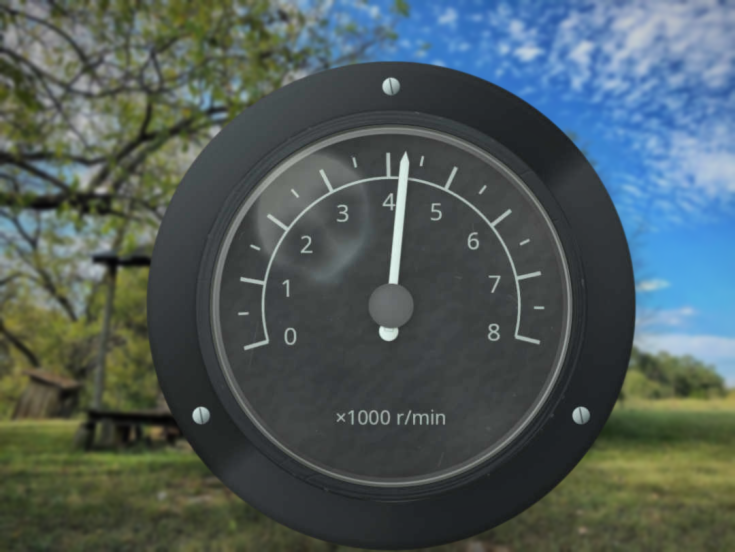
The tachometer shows {"value": 4250, "unit": "rpm"}
